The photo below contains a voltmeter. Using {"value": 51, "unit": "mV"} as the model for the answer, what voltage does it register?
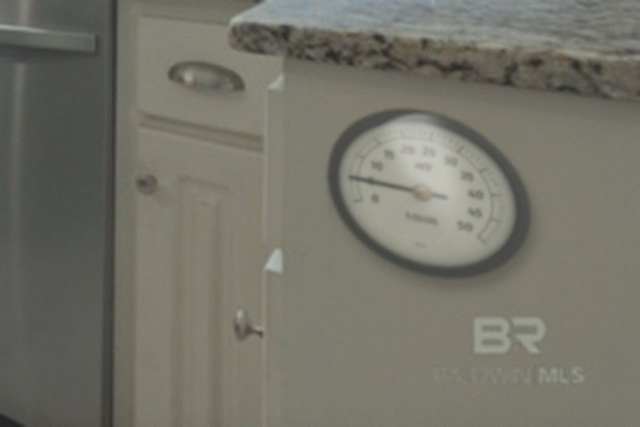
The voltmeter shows {"value": 5, "unit": "mV"}
